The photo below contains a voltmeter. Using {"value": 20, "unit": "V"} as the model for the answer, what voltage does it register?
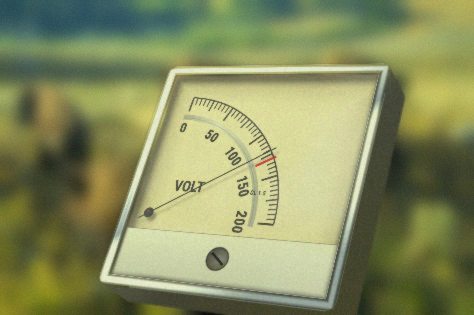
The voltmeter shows {"value": 125, "unit": "V"}
